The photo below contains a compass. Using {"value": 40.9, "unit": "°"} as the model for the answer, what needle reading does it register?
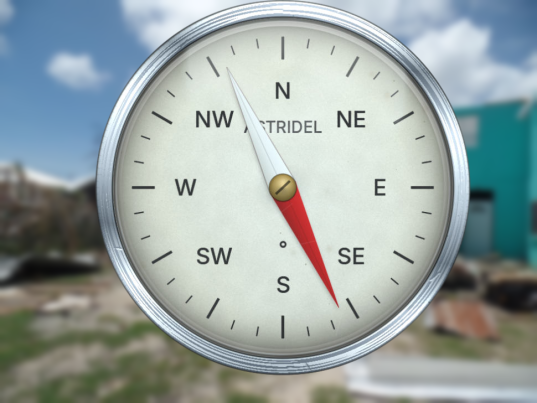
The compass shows {"value": 155, "unit": "°"}
